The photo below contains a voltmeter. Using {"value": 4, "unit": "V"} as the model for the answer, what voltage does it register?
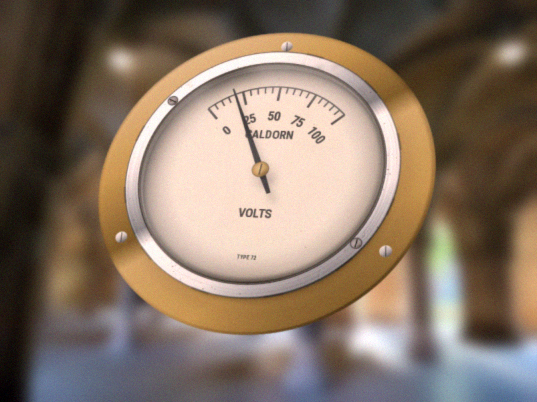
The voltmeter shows {"value": 20, "unit": "V"}
